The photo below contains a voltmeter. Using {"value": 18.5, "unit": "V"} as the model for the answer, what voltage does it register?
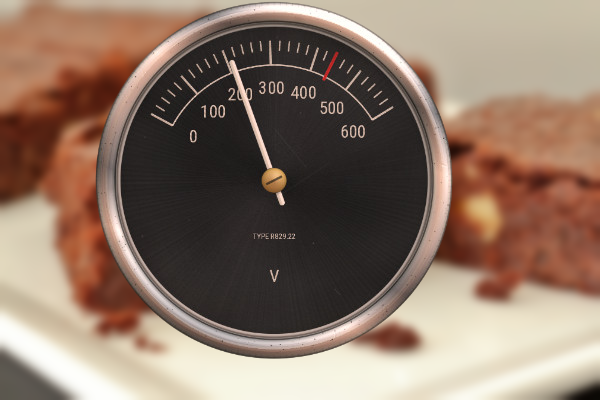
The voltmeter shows {"value": 210, "unit": "V"}
